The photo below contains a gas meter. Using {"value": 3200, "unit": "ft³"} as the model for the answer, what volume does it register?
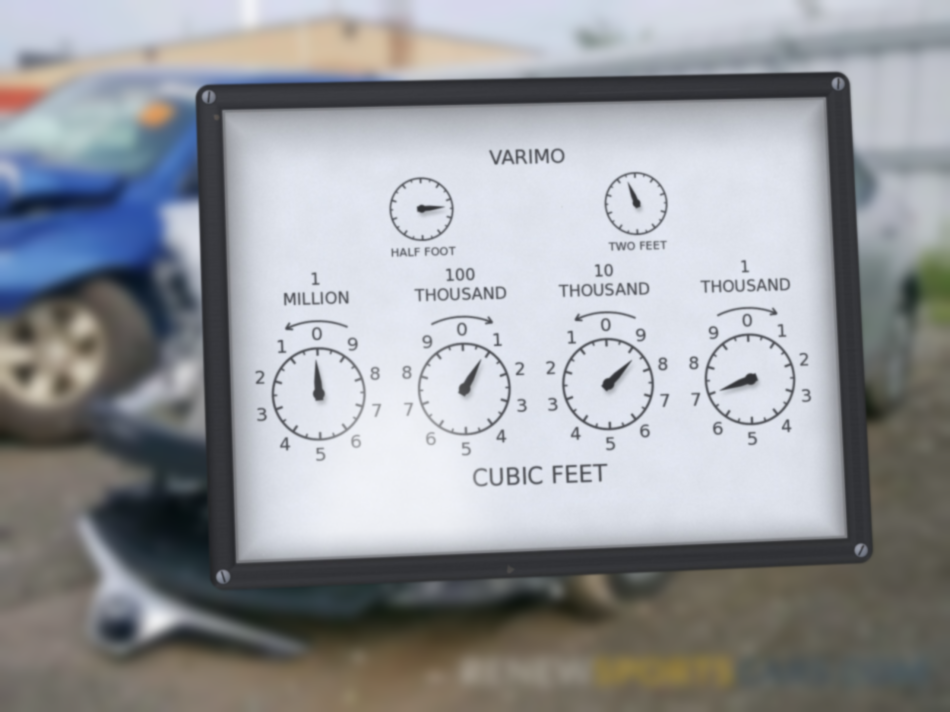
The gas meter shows {"value": 8700, "unit": "ft³"}
